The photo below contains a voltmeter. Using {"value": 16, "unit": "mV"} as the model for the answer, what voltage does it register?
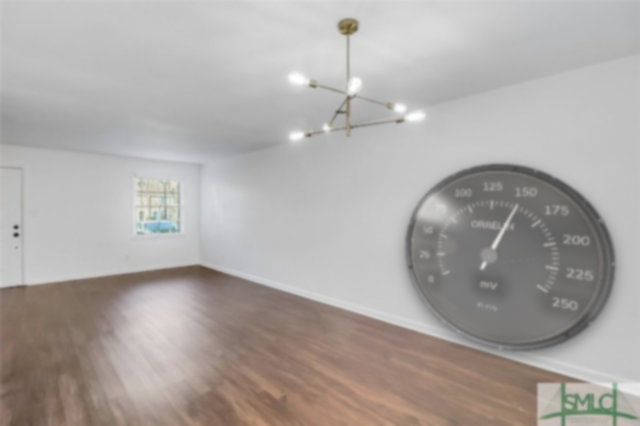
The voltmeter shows {"value": 150, "unit": "mV"}
